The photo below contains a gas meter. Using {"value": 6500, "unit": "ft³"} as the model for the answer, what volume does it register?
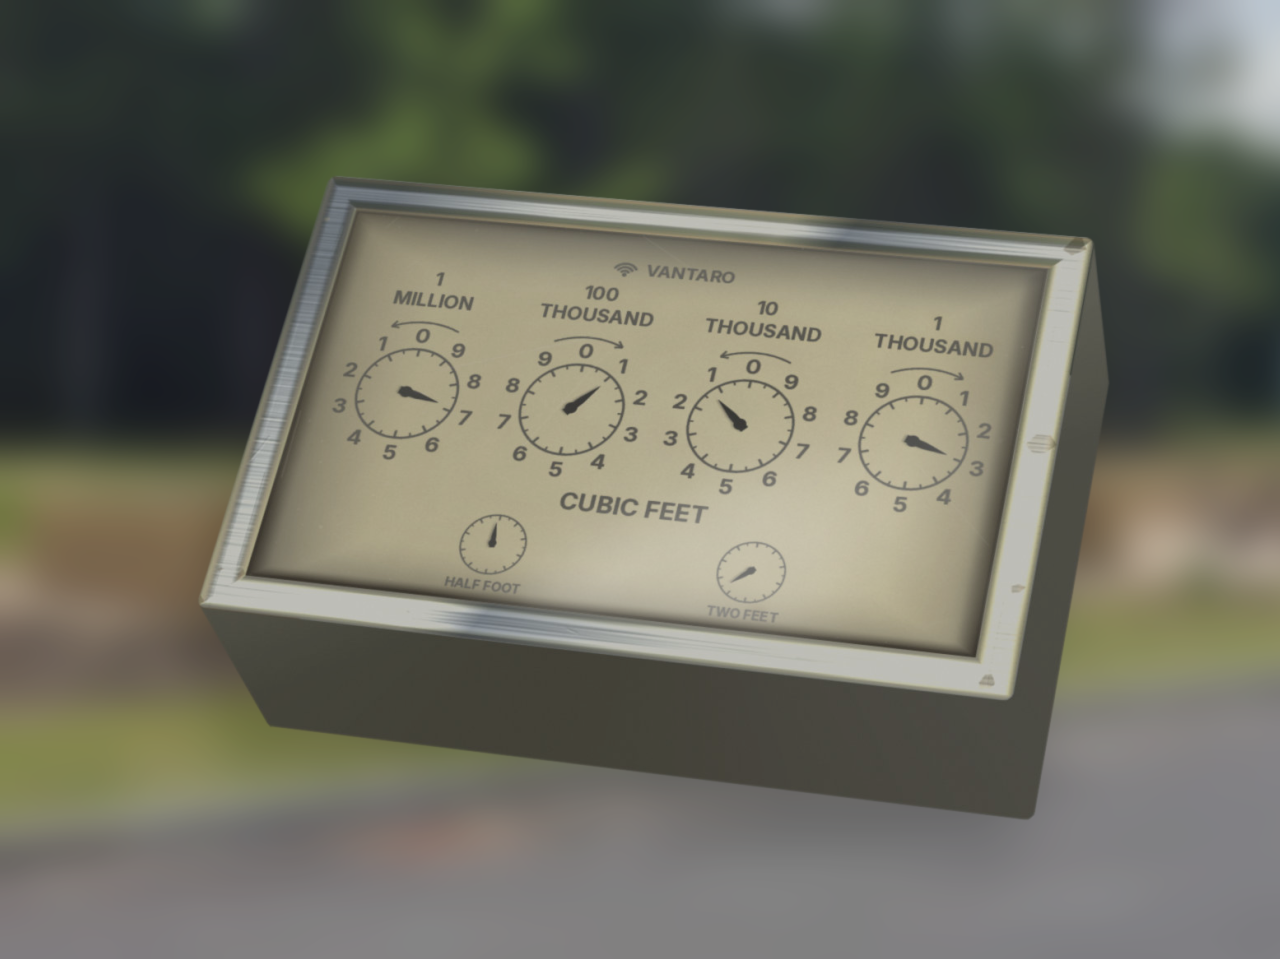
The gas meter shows {"value": 711300, "unit": "ft³"}
